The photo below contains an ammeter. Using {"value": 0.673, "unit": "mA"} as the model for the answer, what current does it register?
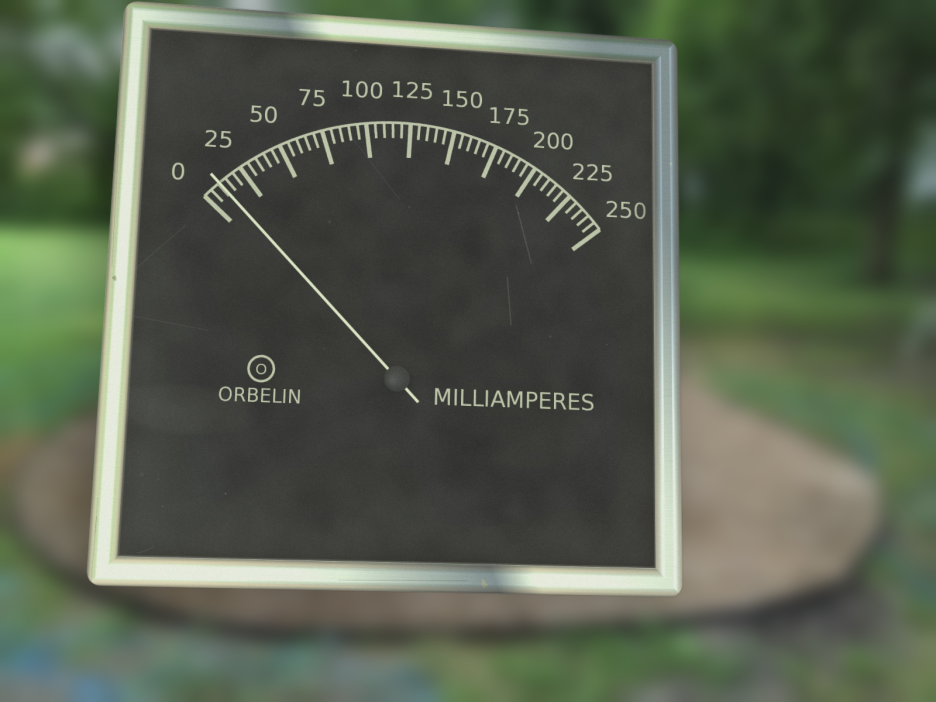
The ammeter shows {"value": 10, "unit": "mA"}
